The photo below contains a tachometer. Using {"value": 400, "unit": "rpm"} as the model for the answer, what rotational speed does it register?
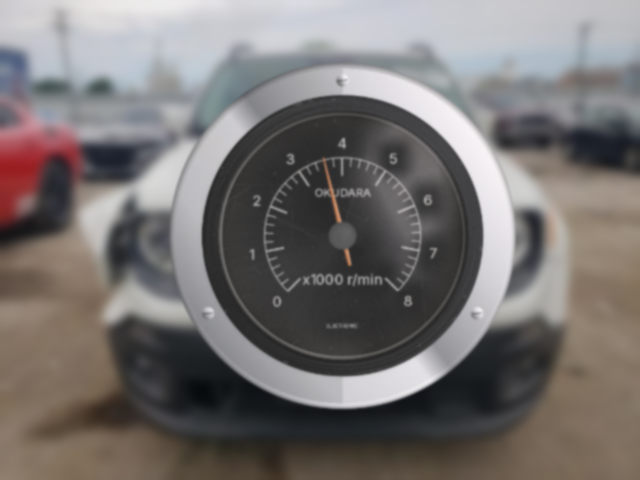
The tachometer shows {"value": 3600, "unit": "rpm"}
